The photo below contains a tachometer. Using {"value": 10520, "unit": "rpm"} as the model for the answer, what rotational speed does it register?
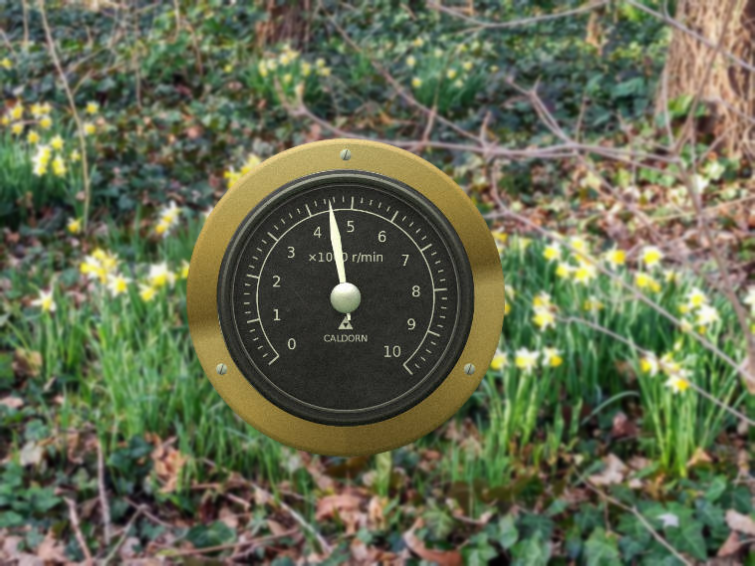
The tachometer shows {"value": 4500, "unit": "rpm"}
